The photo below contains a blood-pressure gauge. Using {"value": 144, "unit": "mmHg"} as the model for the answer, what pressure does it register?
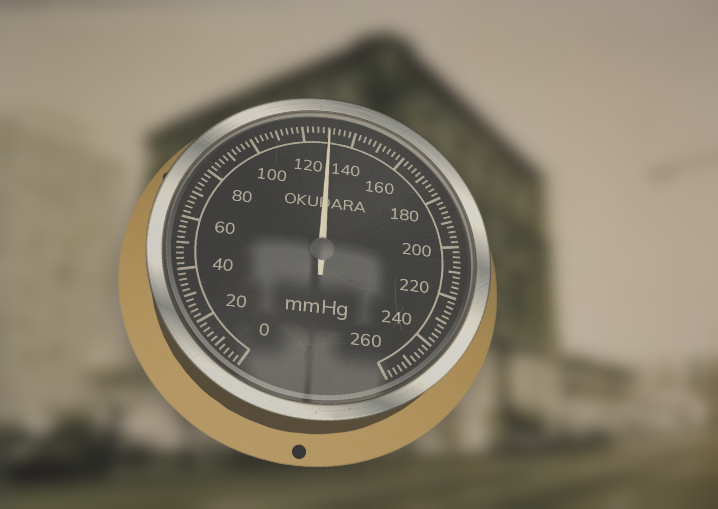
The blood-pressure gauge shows {"value": 130, "unit": "mmHg"}
